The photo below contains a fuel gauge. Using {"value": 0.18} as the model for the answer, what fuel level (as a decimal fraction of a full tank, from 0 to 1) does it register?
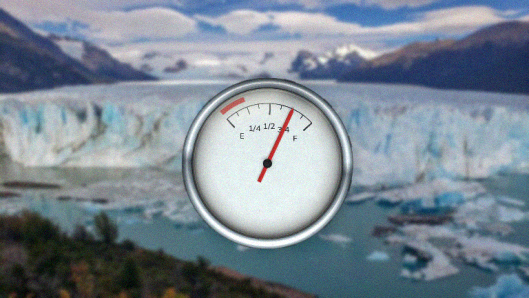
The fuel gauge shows {"value": 0.75}
